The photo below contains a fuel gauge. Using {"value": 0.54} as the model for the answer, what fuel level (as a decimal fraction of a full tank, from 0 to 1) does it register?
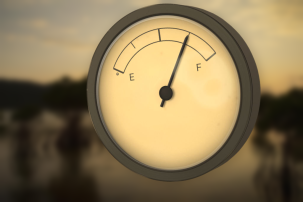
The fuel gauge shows {"value": 0.75}
